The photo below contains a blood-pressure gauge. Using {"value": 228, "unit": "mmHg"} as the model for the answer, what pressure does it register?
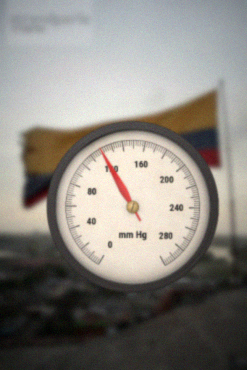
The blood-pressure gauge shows {"value": 120, "unit": "mmHg"}
